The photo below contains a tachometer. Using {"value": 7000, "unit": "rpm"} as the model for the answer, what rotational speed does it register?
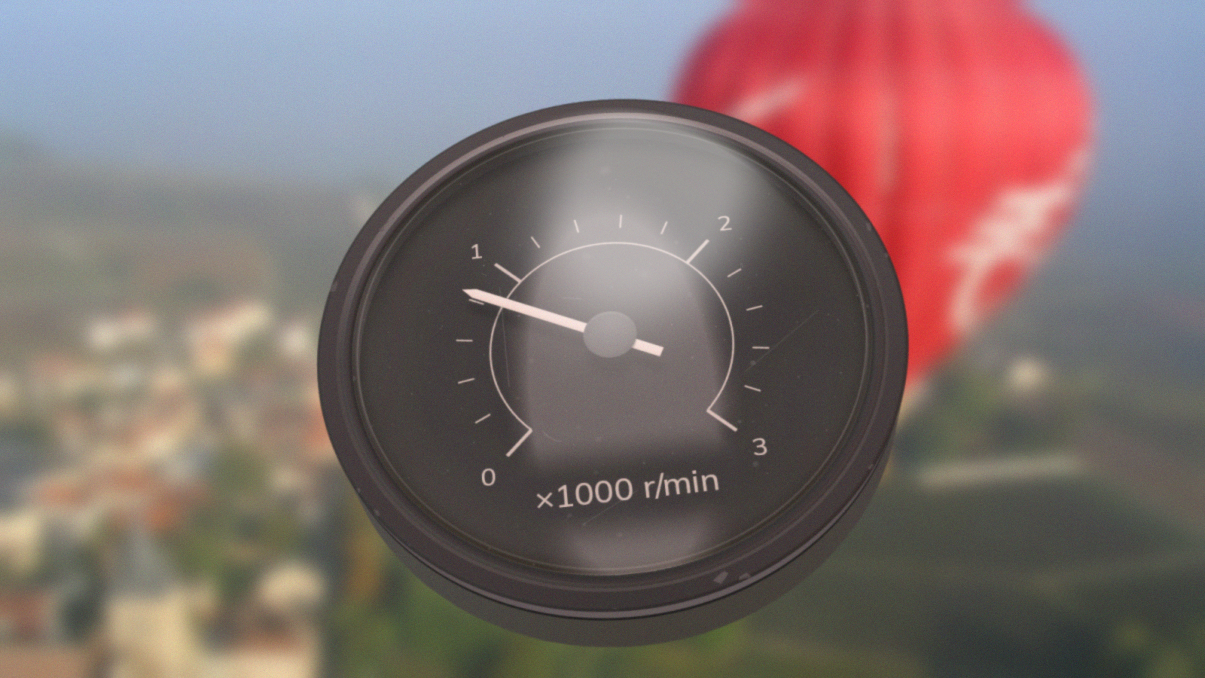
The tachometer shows {"value": 800, "unit": "rpm"}
